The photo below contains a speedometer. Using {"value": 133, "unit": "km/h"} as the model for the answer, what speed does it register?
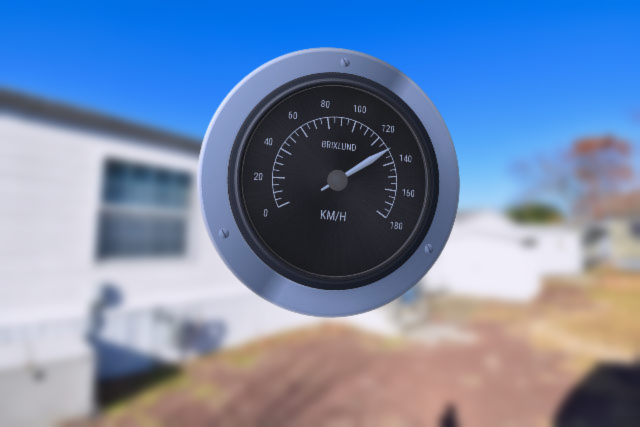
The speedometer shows {"value": 130, "unit": "km/h"}
